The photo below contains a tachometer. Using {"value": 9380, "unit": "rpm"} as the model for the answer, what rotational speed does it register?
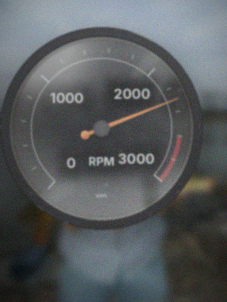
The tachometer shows {"value": 2300, "unit": "rpm"}
